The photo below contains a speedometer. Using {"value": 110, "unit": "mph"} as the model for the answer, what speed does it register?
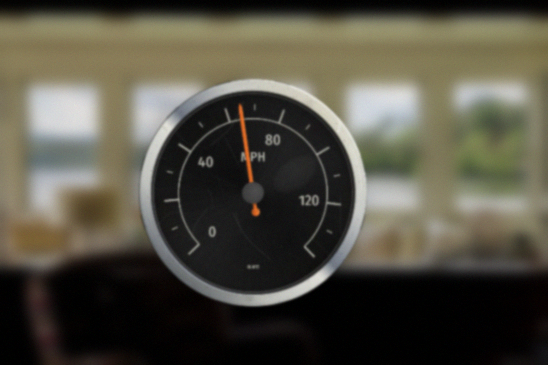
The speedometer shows {"value": 65, "unit": "mph"}
